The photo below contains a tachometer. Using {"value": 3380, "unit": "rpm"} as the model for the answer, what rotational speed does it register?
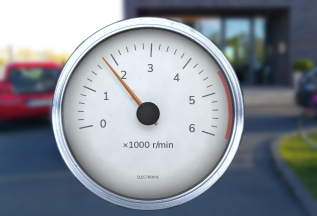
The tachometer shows {"value": 1800, "unit": "rpm"}
